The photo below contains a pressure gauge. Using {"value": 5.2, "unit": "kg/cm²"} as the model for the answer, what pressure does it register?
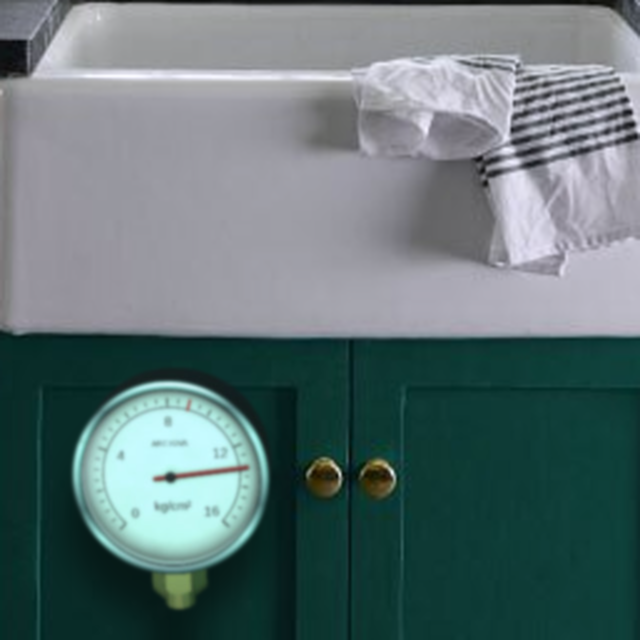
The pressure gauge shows {"value": 13, "unit": "kg/cm²"}
